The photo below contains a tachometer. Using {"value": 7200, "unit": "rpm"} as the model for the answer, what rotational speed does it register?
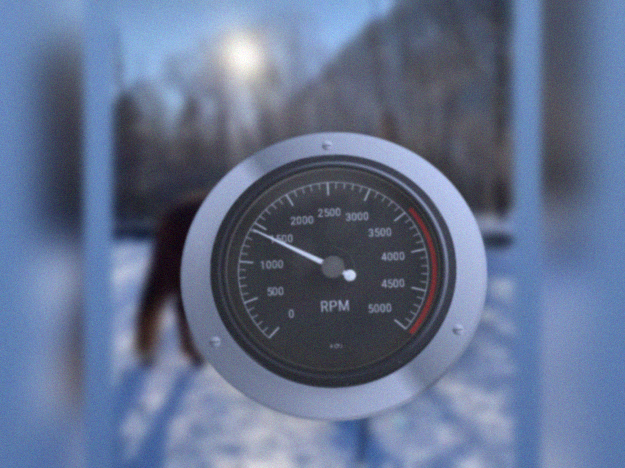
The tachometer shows {"value": 1400, "unit": "rpm"}
